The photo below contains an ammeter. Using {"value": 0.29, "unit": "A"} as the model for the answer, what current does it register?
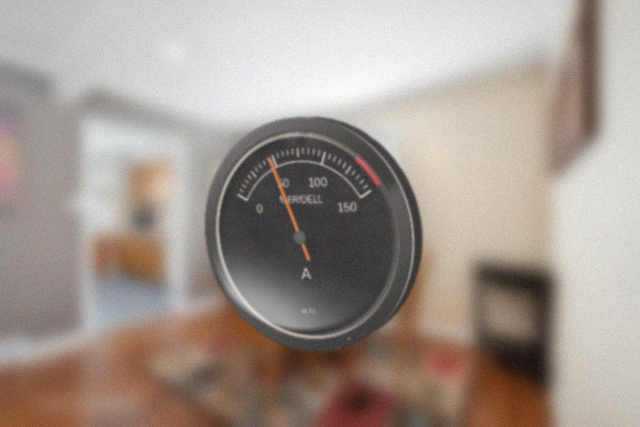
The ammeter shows {"value": 50, "unit": "A"}
